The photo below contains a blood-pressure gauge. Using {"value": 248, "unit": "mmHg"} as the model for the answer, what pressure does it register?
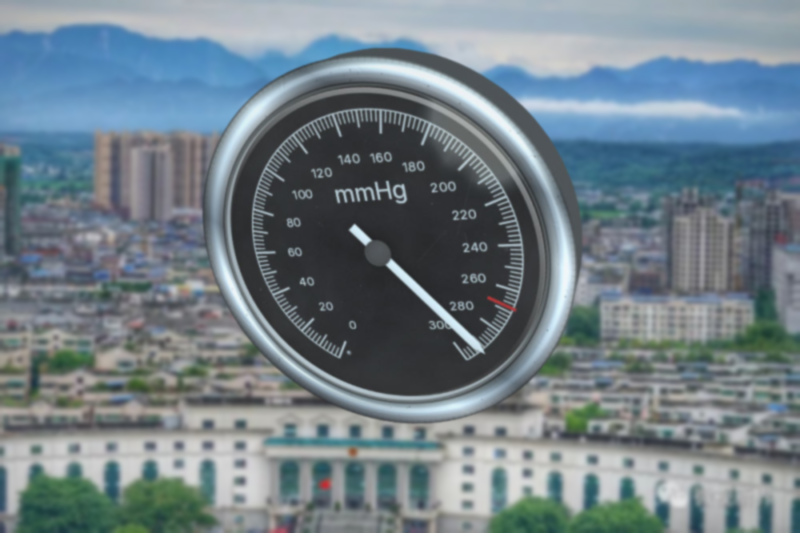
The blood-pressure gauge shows {"value": 290, "unit": "mmHg"}
